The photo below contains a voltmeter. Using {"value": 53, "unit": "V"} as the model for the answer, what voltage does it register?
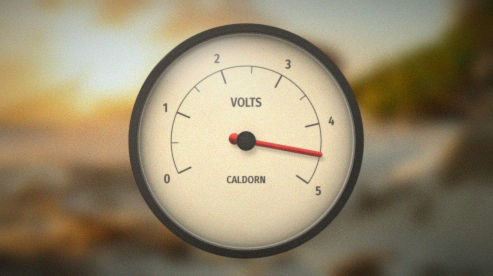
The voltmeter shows {"value": 4.5, "unit": "V"}
